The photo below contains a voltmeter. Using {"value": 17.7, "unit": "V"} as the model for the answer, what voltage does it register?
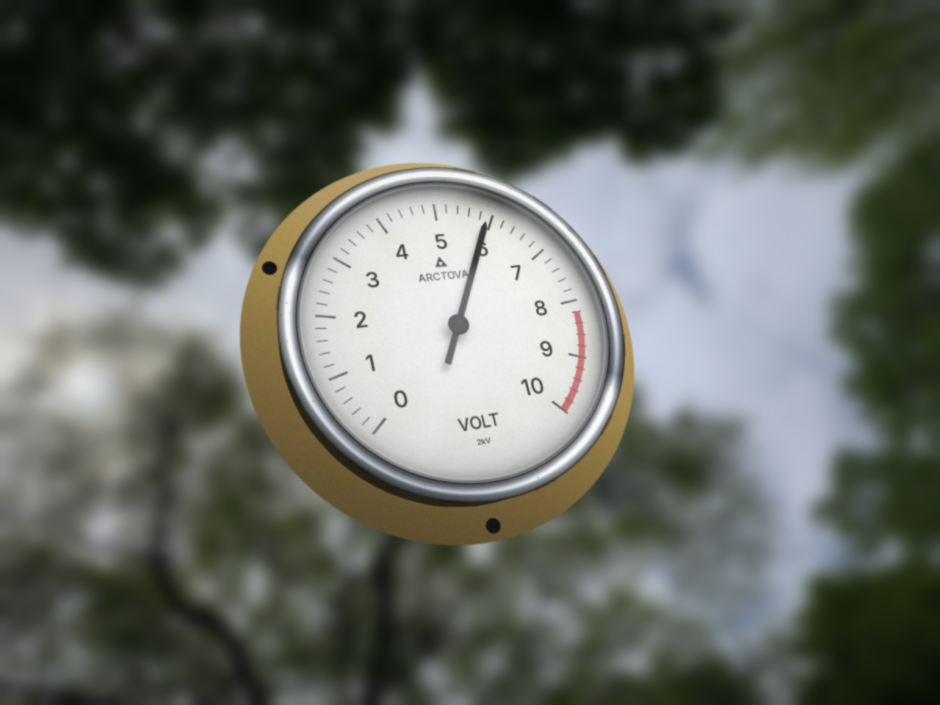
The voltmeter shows {"value": 5.9, "unit": "V"}
